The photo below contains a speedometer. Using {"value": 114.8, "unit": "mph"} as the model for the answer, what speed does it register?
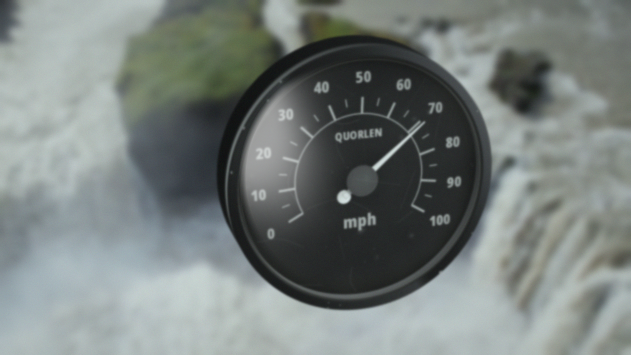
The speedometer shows {"value": 70, "unit": "mph"}
